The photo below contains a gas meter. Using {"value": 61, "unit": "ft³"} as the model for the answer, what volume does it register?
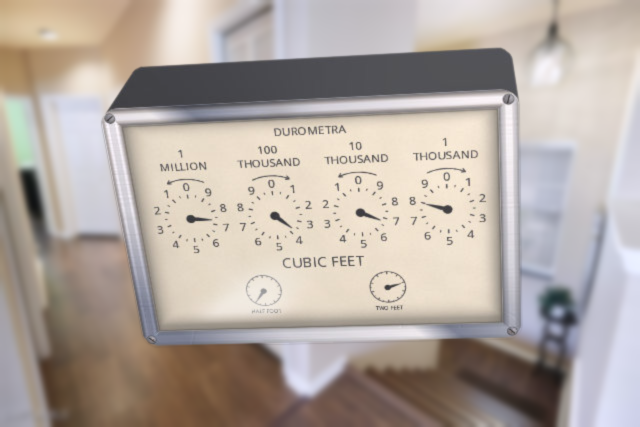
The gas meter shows {"value": 736800, "unit": "ft³"}
